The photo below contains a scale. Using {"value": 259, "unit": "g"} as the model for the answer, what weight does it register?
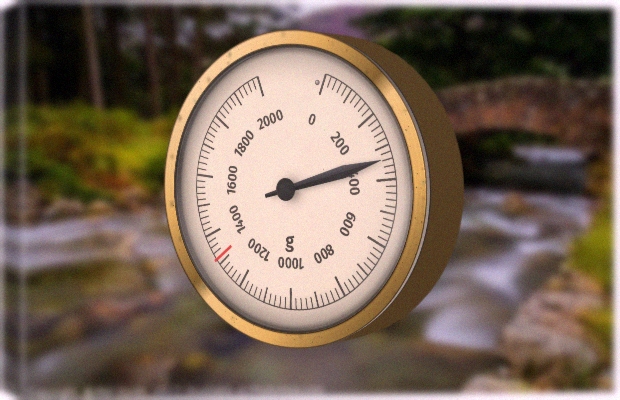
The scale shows {"value": 340, "unit": "g"}
